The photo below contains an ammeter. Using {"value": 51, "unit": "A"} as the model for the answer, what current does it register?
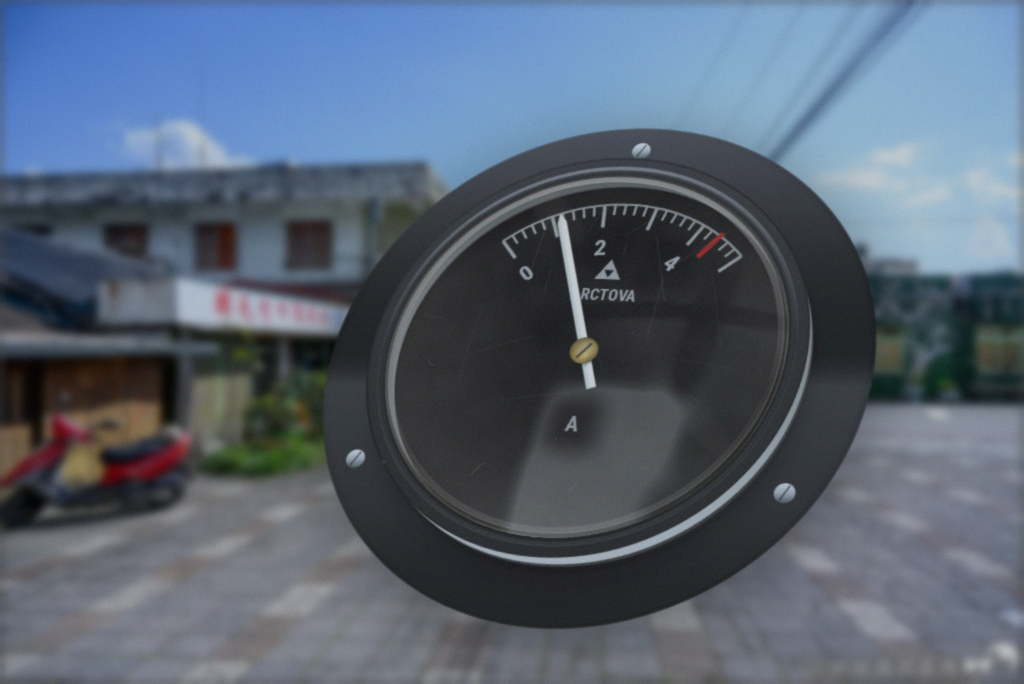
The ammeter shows {"value": 1.2, "unit": "A"}
